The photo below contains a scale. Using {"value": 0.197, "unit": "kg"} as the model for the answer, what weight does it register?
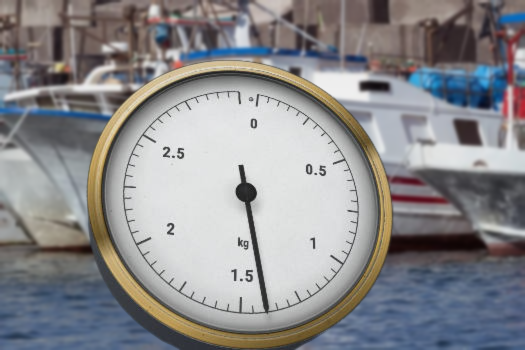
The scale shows {"value": 1.4, "unit": "kg"}
